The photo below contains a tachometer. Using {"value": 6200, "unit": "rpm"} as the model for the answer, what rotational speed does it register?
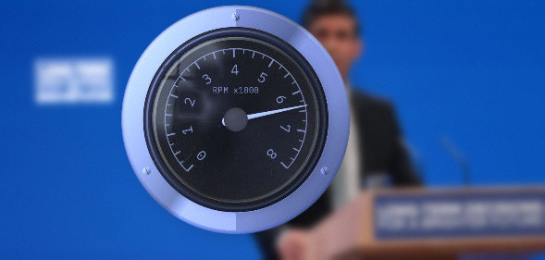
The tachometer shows {"value": 6375, "unit": "rpm"}
